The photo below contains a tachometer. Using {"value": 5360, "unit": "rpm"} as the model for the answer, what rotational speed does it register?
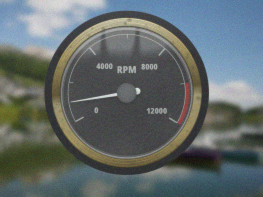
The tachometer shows {"value": 1000, "unit": "rpm"}
